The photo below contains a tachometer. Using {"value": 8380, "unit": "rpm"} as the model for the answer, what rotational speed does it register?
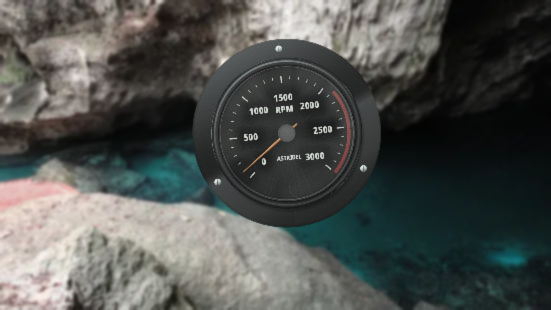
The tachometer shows {"value": 100, "unit": "rpm"}
